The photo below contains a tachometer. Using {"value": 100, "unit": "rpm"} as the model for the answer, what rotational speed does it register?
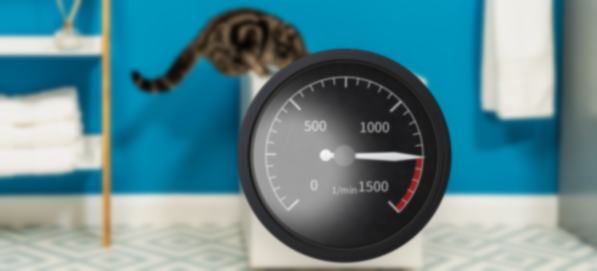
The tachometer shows {"value": 1250, "unit": "rpm"}
